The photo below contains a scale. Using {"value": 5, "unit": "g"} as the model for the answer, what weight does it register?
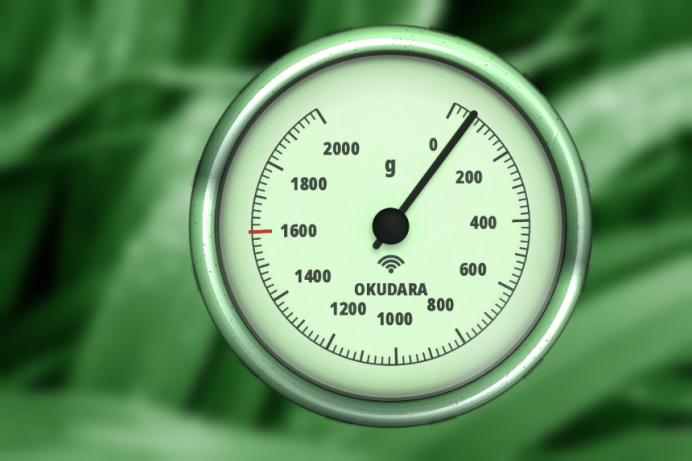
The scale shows {"value": 60, "unit": "g"}
